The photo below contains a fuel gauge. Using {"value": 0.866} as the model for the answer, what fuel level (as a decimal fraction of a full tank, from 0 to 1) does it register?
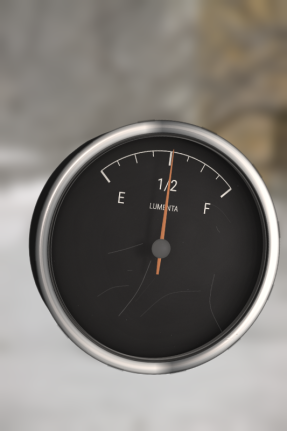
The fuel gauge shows {"value": 0.5}
